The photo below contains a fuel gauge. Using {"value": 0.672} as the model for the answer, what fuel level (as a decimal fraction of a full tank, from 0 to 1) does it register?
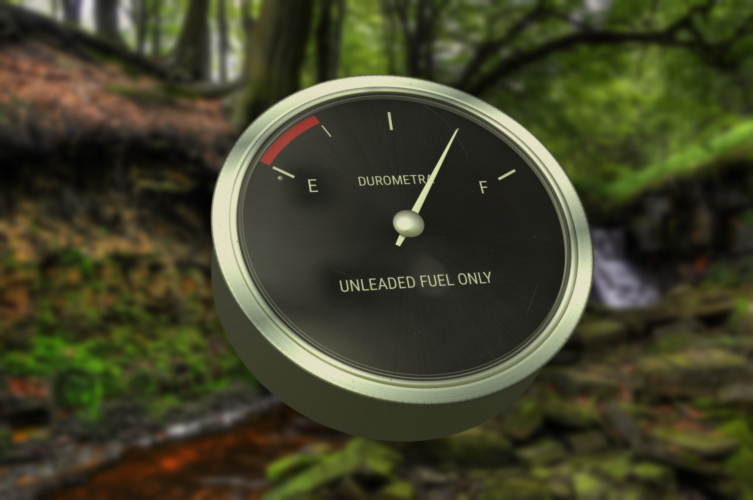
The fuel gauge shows {"value": 0.75}
